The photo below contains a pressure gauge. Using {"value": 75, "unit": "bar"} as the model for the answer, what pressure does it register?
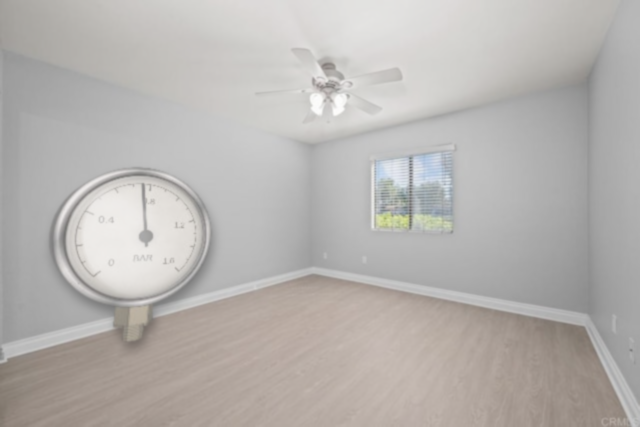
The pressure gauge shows {"value": 0.75, "unit": "bar"}
